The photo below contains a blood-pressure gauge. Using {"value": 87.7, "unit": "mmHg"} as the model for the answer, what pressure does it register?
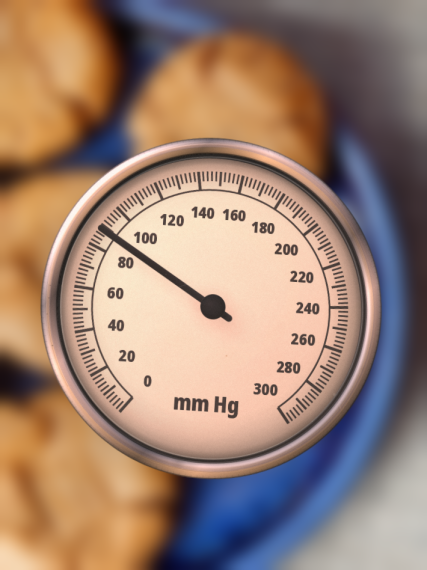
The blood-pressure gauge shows {"value": 88, "unit": "mmHg"}
